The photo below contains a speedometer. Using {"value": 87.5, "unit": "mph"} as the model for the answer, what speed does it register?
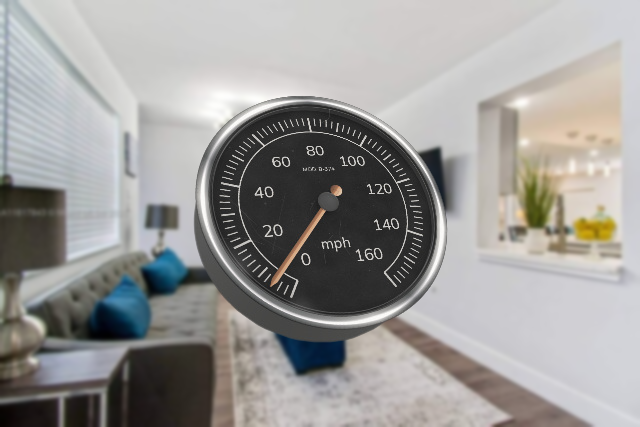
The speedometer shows {"value": 6, "unit": "mph"}
